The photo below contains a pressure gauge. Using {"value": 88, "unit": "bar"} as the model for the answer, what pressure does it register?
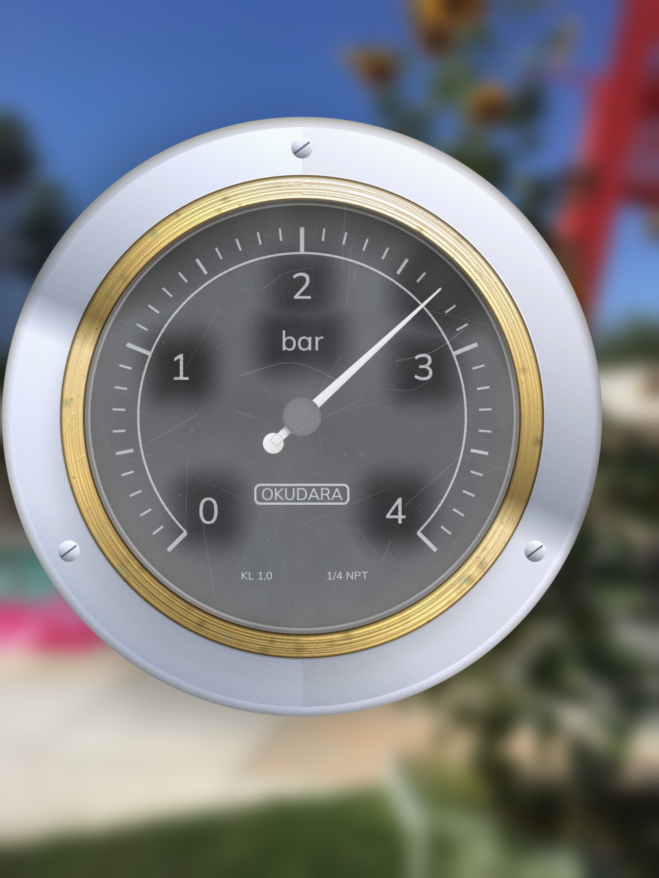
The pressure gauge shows {"value": 2.7, "unit": "bar"}
